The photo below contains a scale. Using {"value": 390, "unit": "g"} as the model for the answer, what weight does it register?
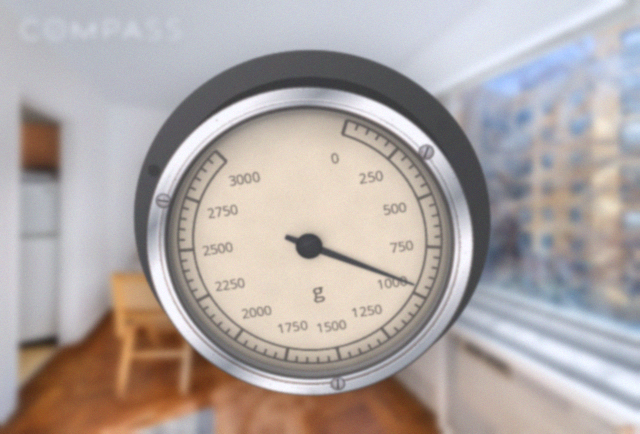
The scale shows {"value": 950, "unit": "g"}
